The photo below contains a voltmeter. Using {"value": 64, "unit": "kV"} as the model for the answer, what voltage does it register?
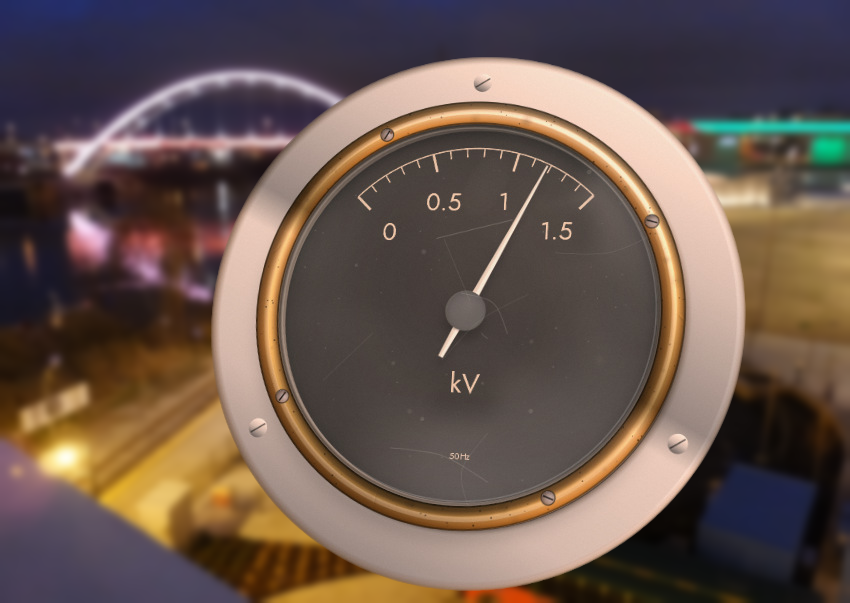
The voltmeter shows {"value": 1.2, "unit": "kV"}
